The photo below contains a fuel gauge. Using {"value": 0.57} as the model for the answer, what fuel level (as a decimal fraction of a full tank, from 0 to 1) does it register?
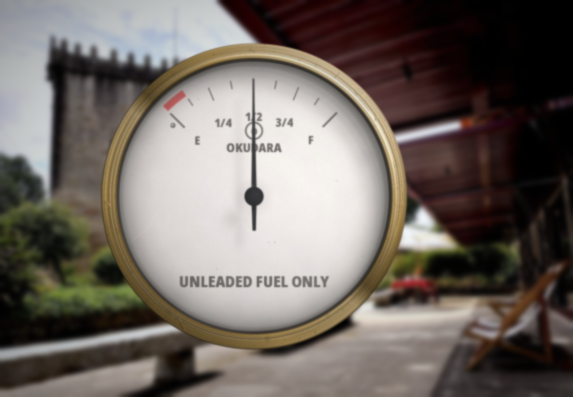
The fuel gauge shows {"value": 0.5}
